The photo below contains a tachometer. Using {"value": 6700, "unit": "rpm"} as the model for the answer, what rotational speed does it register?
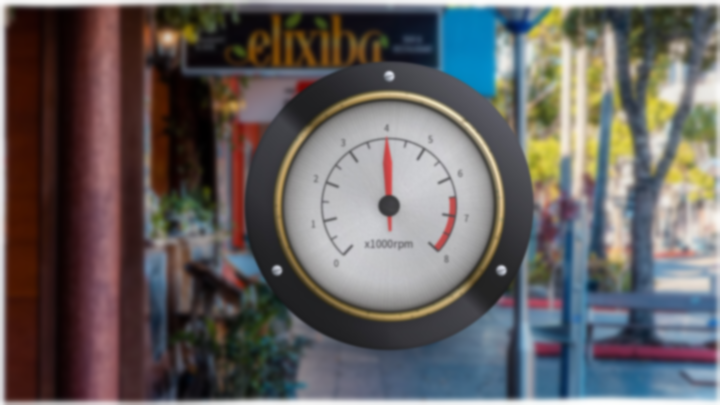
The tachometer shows {"value": 4000, "unit": "rpm"}
